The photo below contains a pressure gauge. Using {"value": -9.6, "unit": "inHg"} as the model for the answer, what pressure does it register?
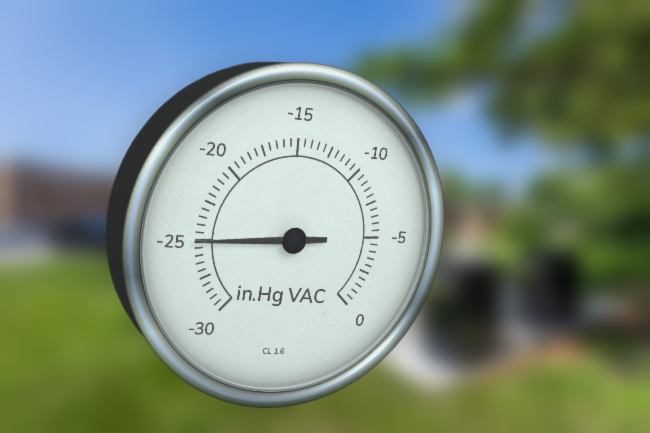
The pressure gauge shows {"value": -25, "unit": "inHg"}
